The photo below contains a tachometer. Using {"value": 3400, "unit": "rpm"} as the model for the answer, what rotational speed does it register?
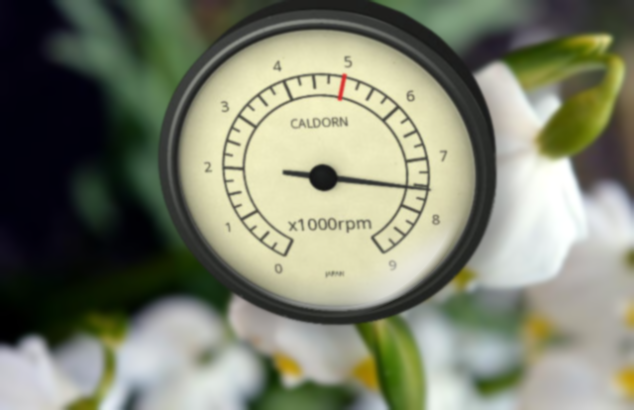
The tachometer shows {"value": 7500, "unit": "rpm"}
